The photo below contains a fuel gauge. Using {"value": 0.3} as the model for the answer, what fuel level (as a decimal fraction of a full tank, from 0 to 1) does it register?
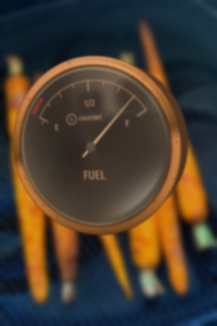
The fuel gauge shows {"value": 0.875}
